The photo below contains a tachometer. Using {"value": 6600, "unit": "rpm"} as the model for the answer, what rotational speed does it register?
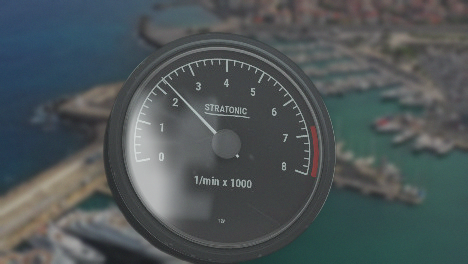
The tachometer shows {"value": 2200, "unit": "rpm"}
